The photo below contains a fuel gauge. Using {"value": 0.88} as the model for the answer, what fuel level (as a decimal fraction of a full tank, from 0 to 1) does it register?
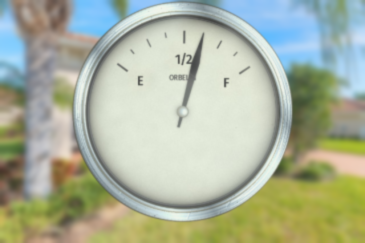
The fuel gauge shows {"value": 0.625}
